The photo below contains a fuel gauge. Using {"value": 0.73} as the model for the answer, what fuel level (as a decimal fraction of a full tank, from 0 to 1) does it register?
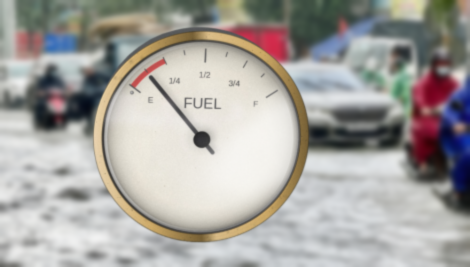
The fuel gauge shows {"value": 0.125}
